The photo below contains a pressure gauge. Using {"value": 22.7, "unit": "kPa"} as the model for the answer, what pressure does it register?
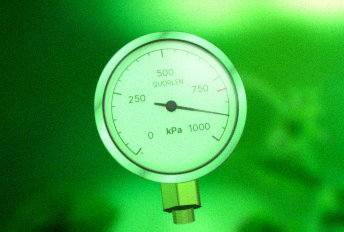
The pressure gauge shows {"value": 900, "unit": "kPa"}
